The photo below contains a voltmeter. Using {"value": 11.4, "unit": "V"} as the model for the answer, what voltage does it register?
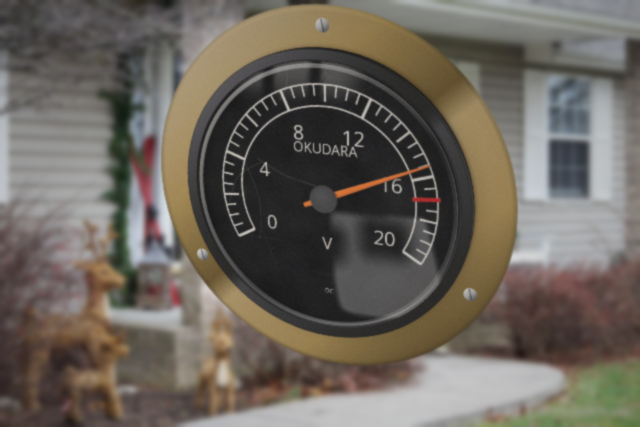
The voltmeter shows {"value": 15.5, "unit": "V"}
